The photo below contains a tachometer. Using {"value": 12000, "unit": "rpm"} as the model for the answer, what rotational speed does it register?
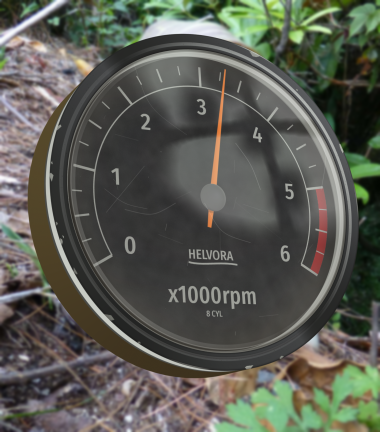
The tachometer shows {"value": 3250, "unit": "rpm"}
